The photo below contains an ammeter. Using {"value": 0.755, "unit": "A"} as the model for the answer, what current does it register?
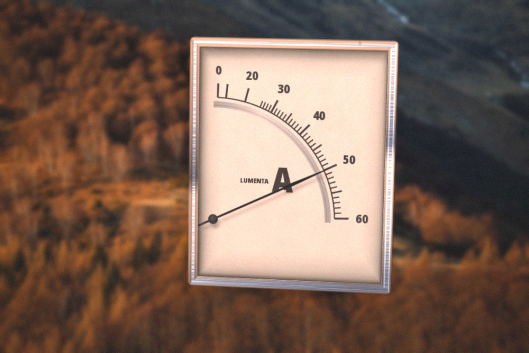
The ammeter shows {"value": 50, "unit": "A"}
